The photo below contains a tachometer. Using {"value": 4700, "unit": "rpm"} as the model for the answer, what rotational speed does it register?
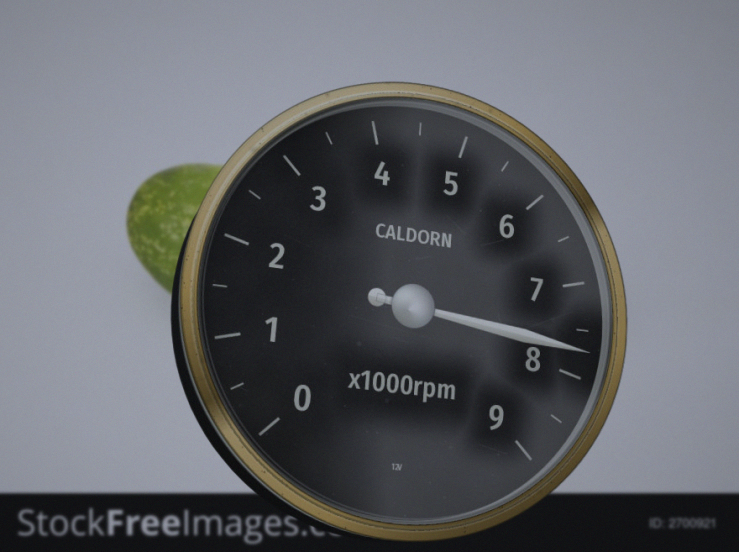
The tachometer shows {"value": 7750, "unit": "rpm"}
